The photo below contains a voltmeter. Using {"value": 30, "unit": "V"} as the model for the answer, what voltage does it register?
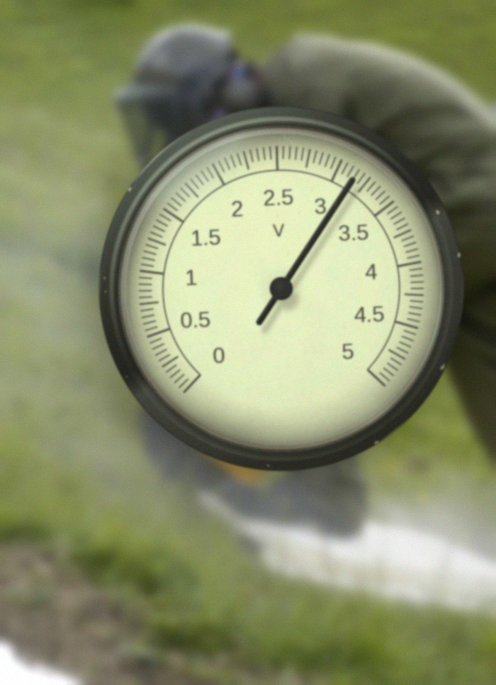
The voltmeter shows {"value": 3.15, "unit": "V"}
